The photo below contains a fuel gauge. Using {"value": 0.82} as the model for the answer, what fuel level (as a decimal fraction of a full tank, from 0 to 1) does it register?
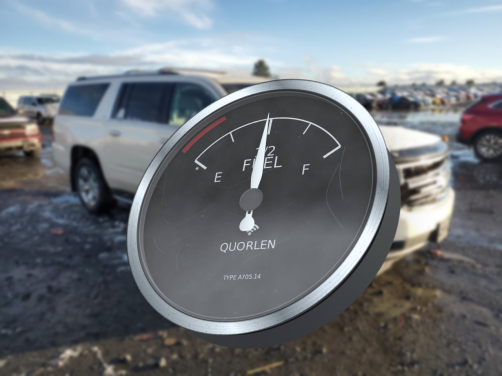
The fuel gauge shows {"value": 0.5}
